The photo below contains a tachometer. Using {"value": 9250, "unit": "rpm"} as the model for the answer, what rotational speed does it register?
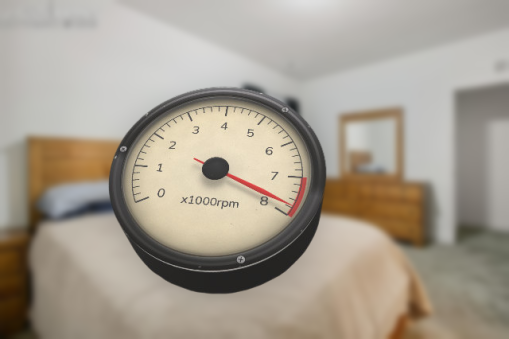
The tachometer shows {"value": 7800, "unit": "rpm"}
